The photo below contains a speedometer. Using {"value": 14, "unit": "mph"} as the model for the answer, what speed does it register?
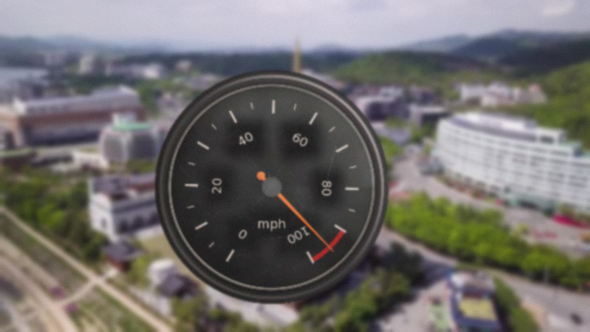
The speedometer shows {"value": 95, "unit": "mph"}
